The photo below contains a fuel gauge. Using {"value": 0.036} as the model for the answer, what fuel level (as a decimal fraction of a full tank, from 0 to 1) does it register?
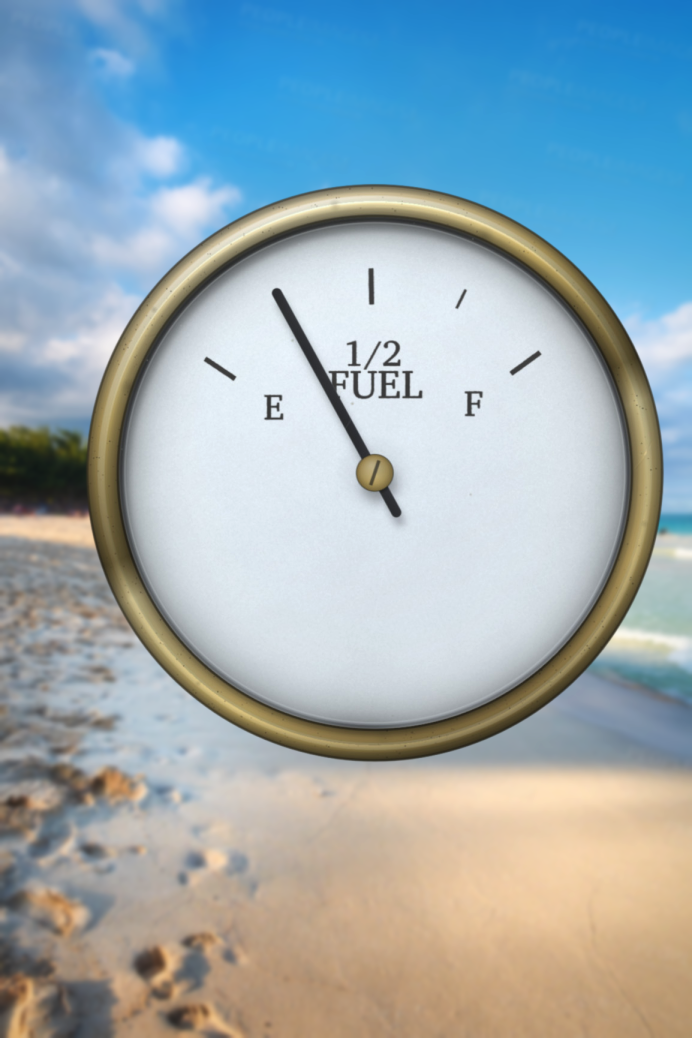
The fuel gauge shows {"value": 0.25}
